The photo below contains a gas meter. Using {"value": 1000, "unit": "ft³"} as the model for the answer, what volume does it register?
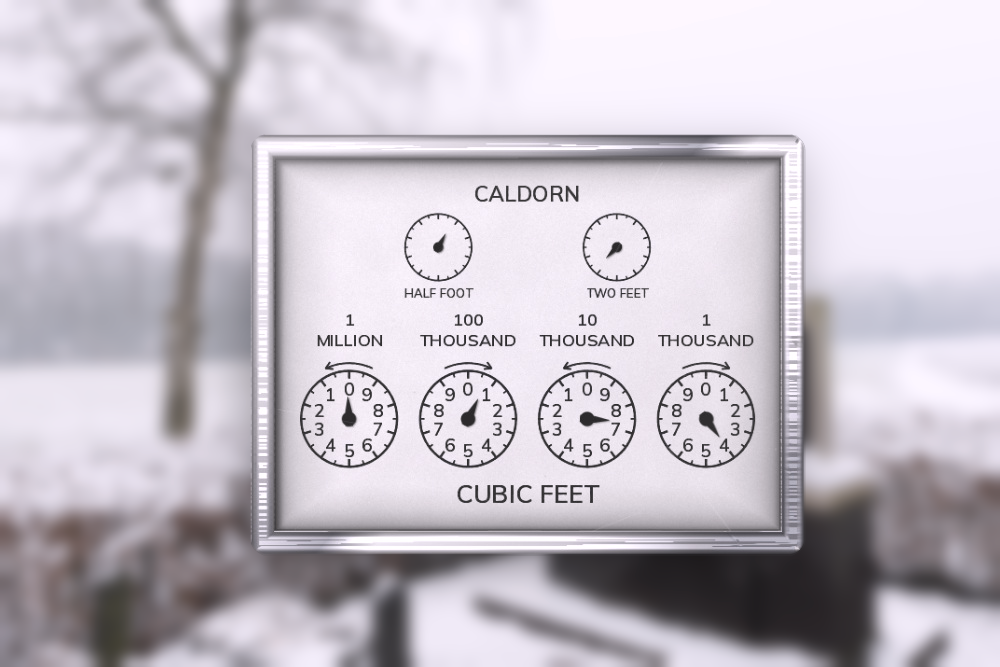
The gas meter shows {"value": 7400, "unit": "ft³"}
